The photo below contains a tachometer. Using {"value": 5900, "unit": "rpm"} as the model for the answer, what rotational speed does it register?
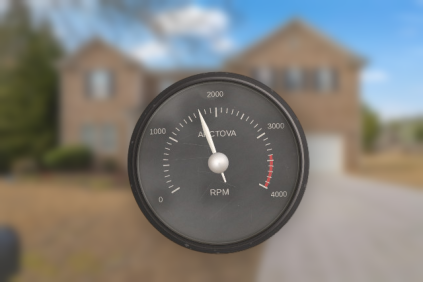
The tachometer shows {"value": 1700, "unit": "rpm"}
